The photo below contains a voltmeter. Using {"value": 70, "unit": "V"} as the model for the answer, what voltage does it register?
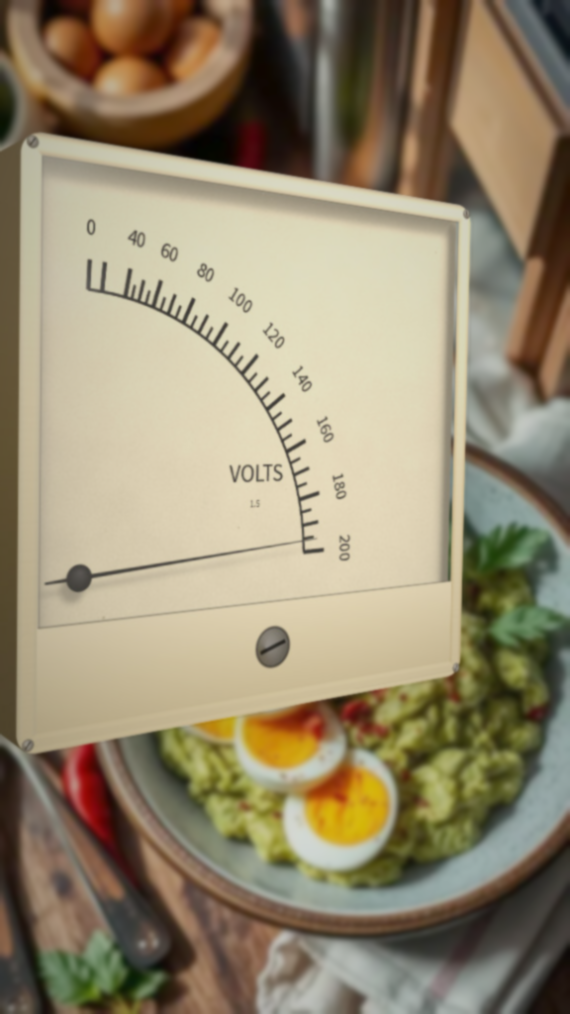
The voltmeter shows {"value": 195, "unit": "V"}
